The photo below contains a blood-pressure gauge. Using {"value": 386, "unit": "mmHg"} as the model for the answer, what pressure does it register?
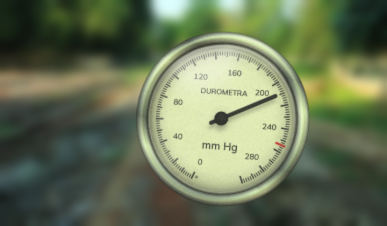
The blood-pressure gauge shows {"value": 210, "unit": "mmHg"}
